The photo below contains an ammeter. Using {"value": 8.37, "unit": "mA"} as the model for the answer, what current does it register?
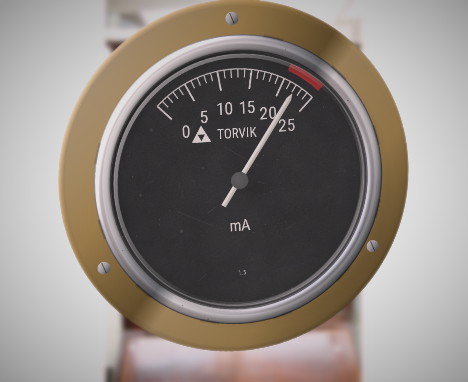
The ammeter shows {"value": 22, "unit": "mA"}
